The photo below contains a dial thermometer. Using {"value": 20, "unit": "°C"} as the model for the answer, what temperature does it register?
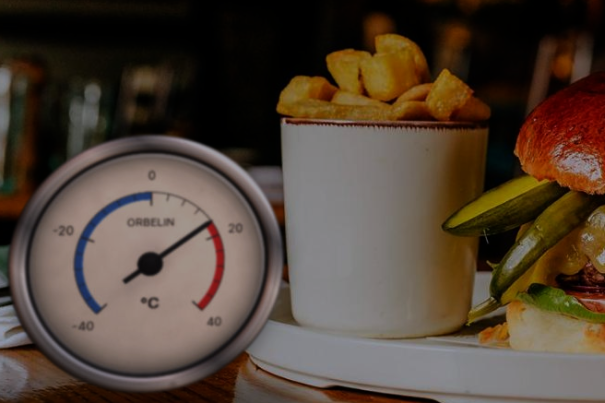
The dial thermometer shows {"value": 16, "unit": "°C"}
